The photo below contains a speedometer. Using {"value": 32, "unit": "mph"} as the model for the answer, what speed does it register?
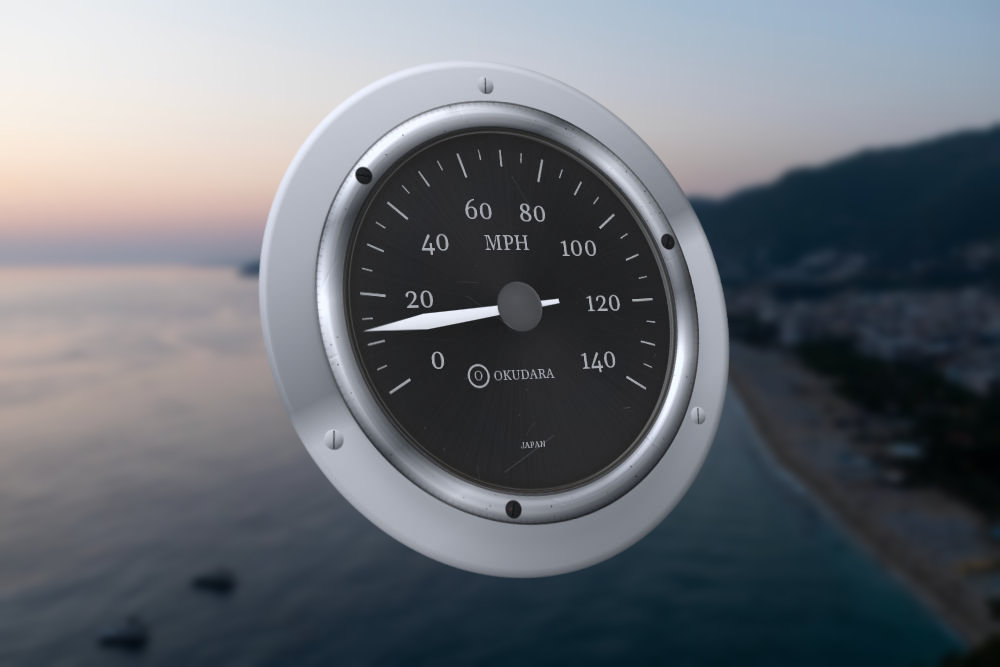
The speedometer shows {"value": 12.5, "unit": "mph"}
